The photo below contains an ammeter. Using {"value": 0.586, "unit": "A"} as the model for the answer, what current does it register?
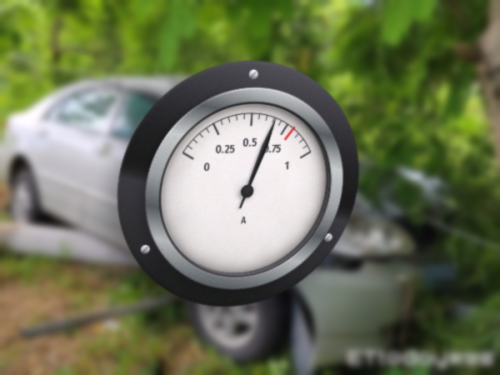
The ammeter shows {"value": 0.65, "unit": "A"}
